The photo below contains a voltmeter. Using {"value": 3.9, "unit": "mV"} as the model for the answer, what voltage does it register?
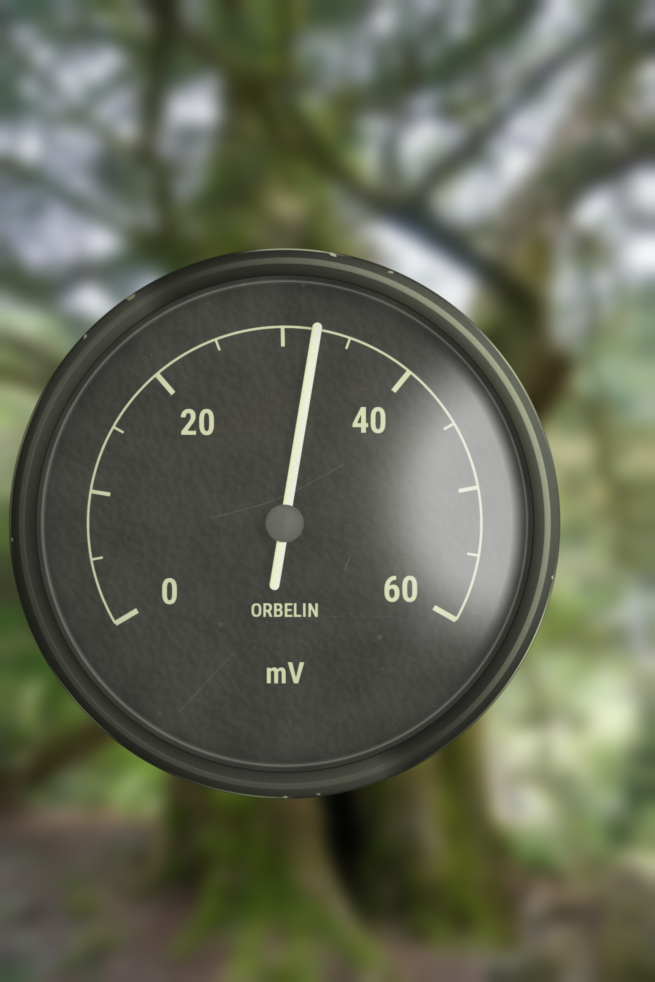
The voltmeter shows {"value": 32.5, "unit": "mV"}
